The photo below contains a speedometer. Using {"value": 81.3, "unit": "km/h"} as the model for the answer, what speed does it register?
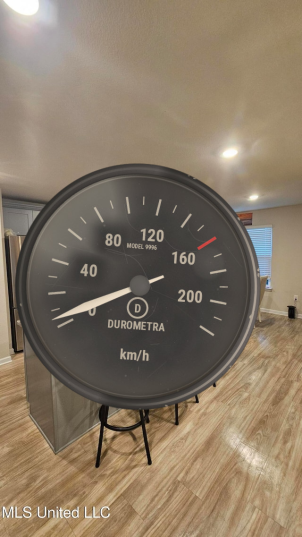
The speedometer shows {"value": 5, "unit": "km/h"}
